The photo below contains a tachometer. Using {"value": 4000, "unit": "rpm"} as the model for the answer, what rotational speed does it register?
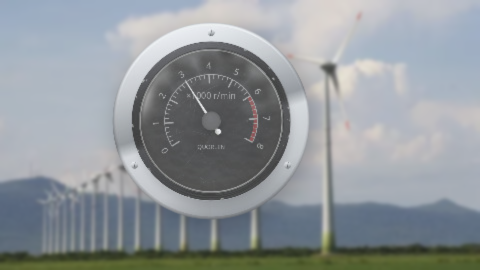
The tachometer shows {"value": 3000, "unit": "rpm"}
